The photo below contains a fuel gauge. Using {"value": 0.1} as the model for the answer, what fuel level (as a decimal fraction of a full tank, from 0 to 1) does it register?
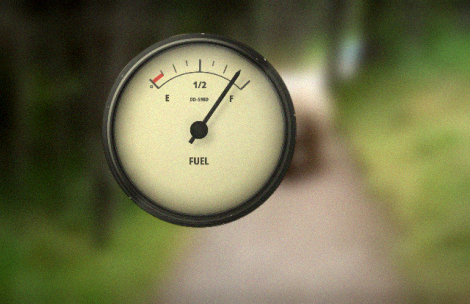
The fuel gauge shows {"value": 0.875}
